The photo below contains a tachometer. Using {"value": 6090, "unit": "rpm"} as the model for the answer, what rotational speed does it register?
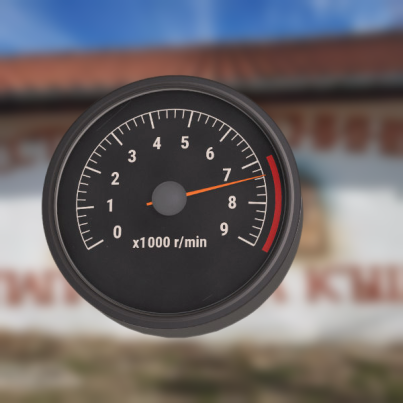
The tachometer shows {"value": 7400, "unit": "rpm"}
